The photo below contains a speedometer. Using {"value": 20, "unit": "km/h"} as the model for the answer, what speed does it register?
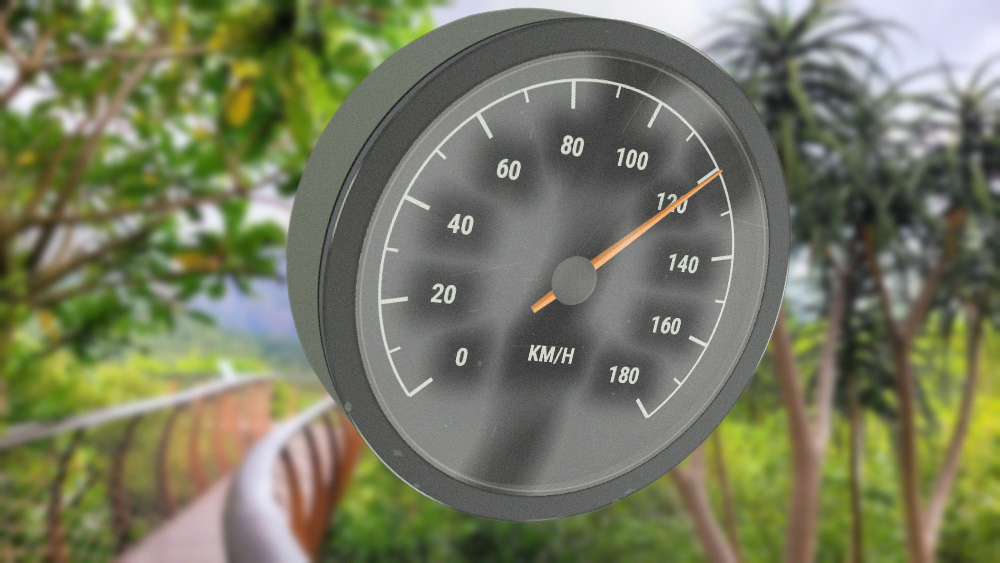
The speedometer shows {"value": 120, "unit": "km/h"}
